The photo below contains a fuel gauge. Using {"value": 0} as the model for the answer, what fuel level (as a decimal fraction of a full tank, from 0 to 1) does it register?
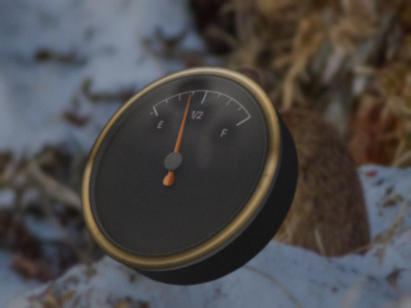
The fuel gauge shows {"value": 0.375}
